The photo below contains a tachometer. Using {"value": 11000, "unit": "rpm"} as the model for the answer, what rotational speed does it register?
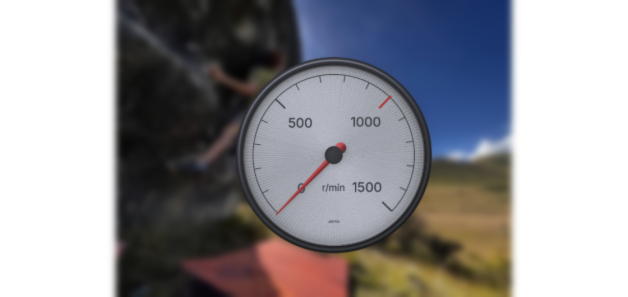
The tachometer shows {"value": 0, "unit": "rpm"}
